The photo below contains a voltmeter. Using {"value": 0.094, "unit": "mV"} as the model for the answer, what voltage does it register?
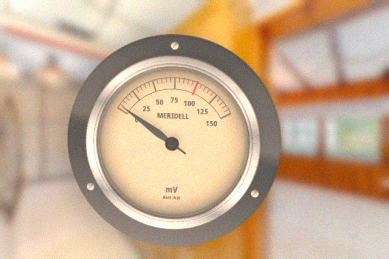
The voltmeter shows {"value": 5, "unit": "mV"}
